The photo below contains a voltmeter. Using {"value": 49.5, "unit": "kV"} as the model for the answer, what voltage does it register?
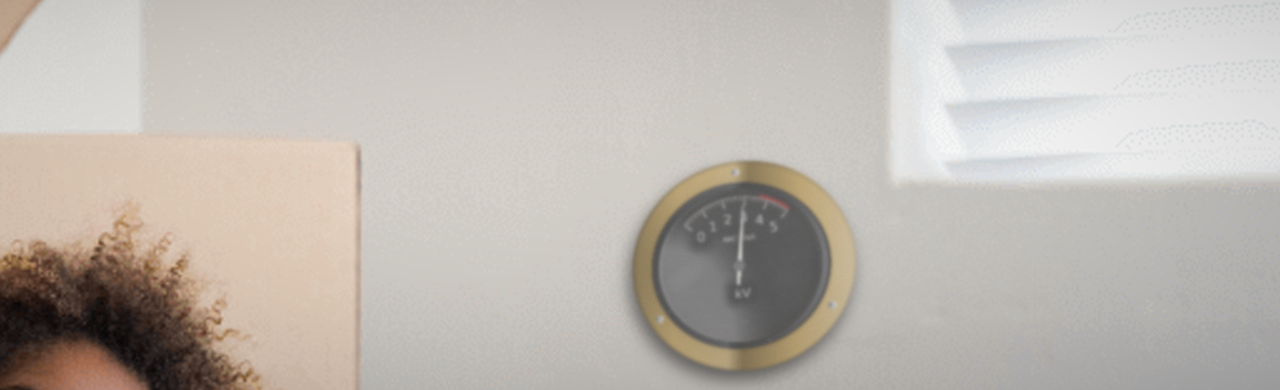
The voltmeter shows {"value": 3, "unit": "kV"}
